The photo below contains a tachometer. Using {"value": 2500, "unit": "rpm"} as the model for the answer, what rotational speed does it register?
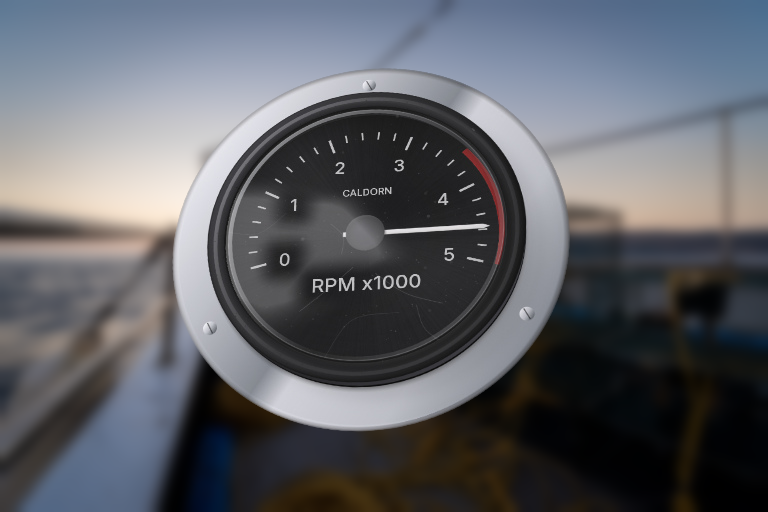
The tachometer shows {"value": 4600, "unit": "rpm"}
